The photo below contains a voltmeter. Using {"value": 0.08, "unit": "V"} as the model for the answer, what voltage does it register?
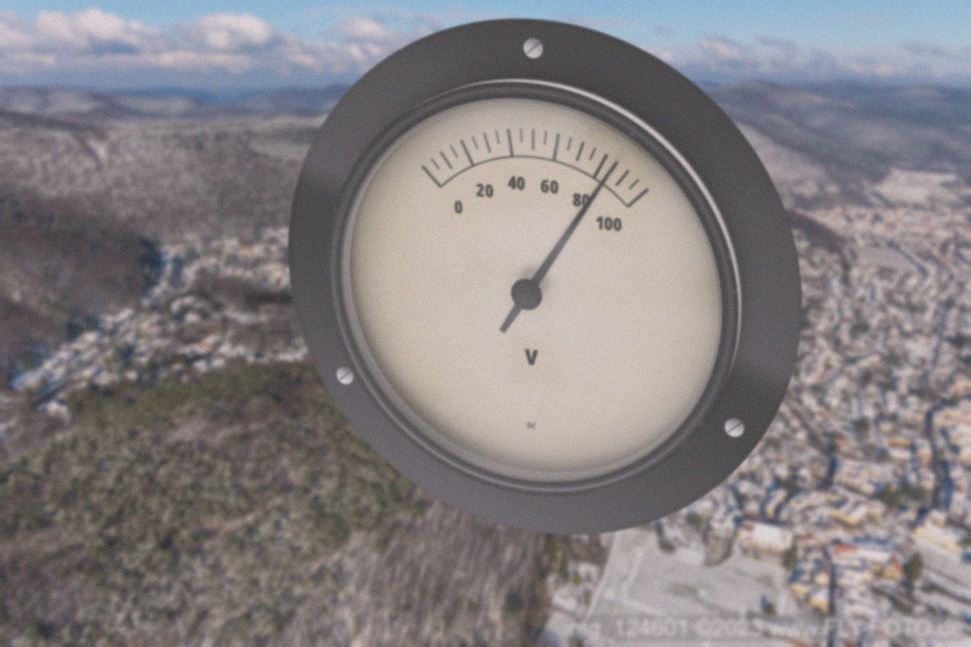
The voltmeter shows {"value": 85, "unit": "V"}
